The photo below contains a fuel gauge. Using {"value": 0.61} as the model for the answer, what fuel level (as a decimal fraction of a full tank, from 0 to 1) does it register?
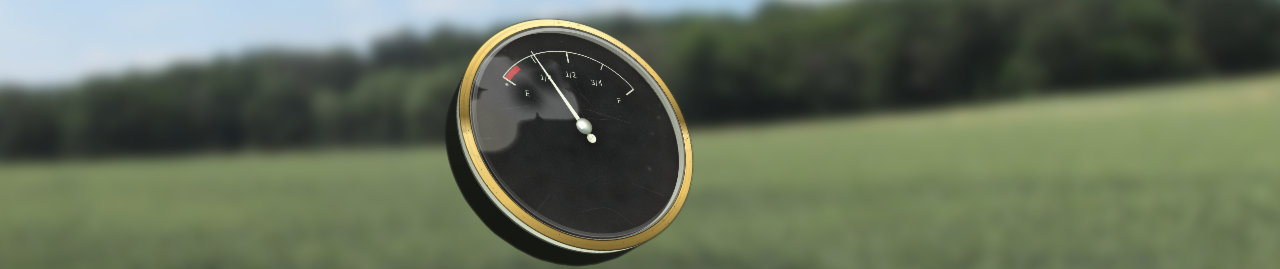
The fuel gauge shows {"value": 0.25}
